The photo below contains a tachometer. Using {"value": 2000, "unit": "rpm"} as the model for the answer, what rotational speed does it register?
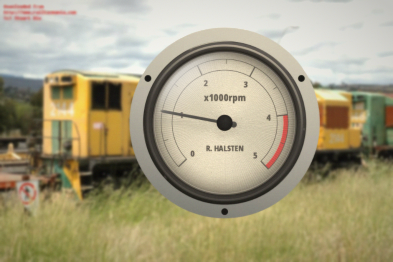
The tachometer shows {"value": 1000, "unit": "rpm"}
